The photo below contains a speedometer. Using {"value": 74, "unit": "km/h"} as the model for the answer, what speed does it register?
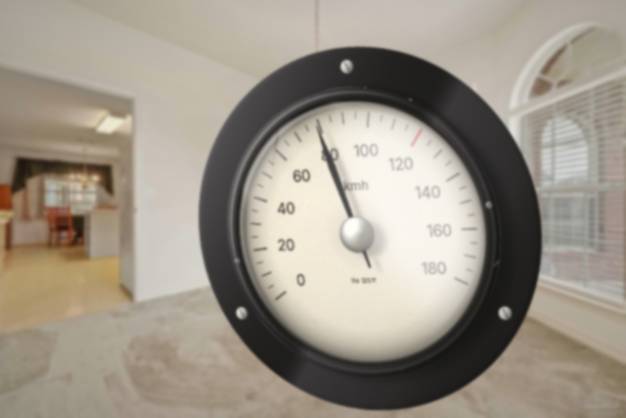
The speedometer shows {"value": 80, "unit": "km/h"}
